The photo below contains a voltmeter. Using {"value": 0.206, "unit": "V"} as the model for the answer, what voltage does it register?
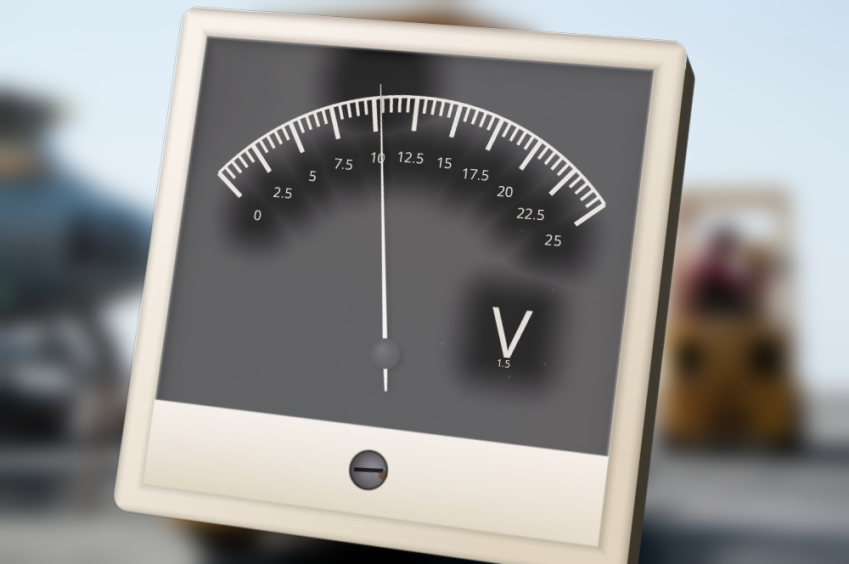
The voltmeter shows {"value": 10.5, "unit": "V"}
